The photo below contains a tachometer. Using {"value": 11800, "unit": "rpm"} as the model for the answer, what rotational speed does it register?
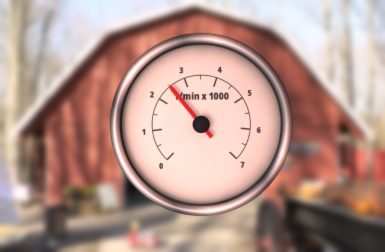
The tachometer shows {"value": 2500, "unit": "rpm"}
